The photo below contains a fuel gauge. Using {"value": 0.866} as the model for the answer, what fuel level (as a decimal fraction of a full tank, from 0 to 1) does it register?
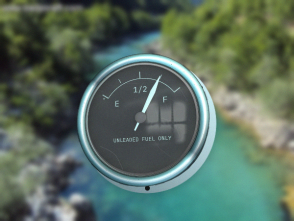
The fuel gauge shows {"value": 0.75}
